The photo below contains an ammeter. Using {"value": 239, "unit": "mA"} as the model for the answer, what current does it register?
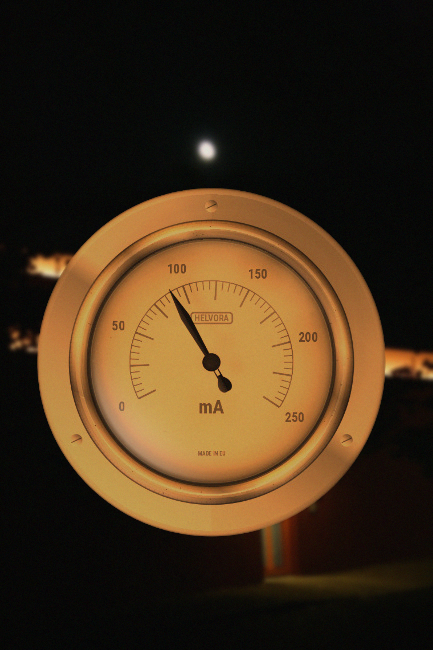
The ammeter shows {"value": 90, "unit": "mA"}
